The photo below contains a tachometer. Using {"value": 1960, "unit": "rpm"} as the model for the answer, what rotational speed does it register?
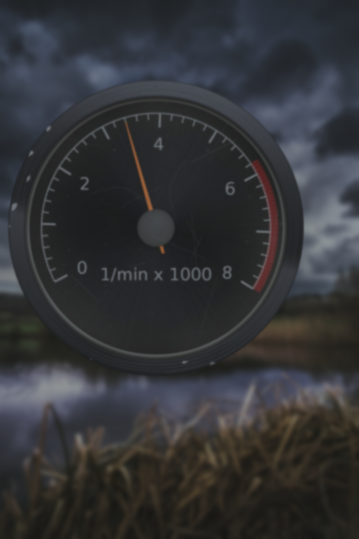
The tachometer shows {"value": 3400, "unit": "rpm"}
